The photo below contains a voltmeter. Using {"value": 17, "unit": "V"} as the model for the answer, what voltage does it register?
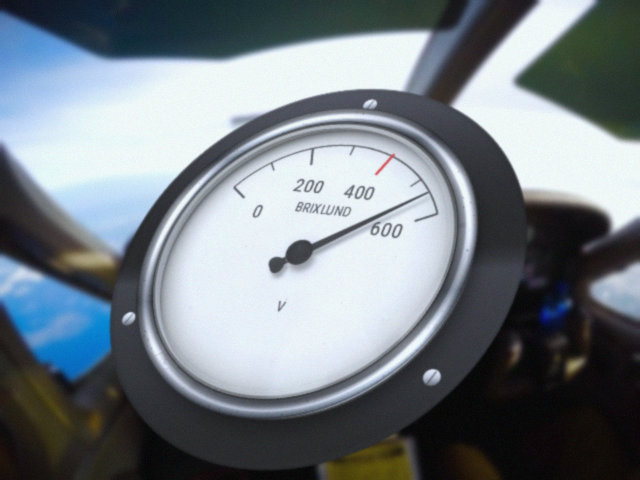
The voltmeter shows {"value": 550, "unit": "V"}
